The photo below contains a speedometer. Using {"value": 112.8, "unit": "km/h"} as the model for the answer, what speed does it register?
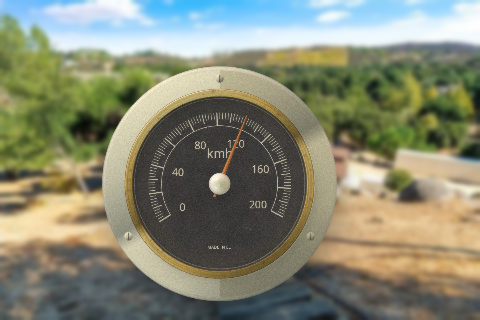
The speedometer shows {"value": 120, "unit": "km/h"}
